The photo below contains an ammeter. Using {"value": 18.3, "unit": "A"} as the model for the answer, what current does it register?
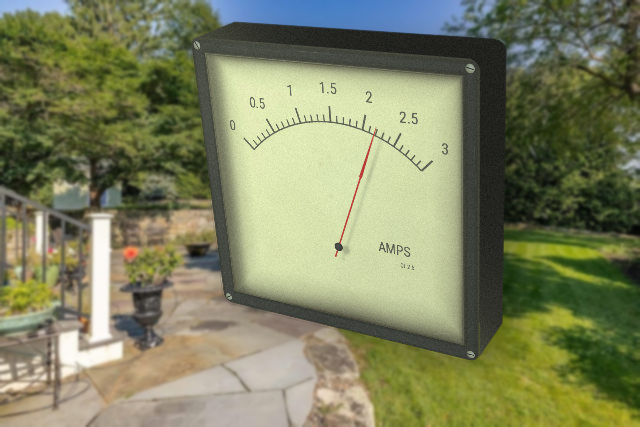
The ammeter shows {"value": 2.2, "unit": "A"}
